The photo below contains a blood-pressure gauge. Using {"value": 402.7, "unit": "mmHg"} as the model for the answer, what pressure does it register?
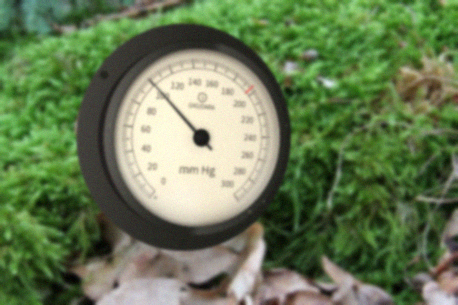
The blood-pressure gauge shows {"value": 100, "unit": "mmHg"}
